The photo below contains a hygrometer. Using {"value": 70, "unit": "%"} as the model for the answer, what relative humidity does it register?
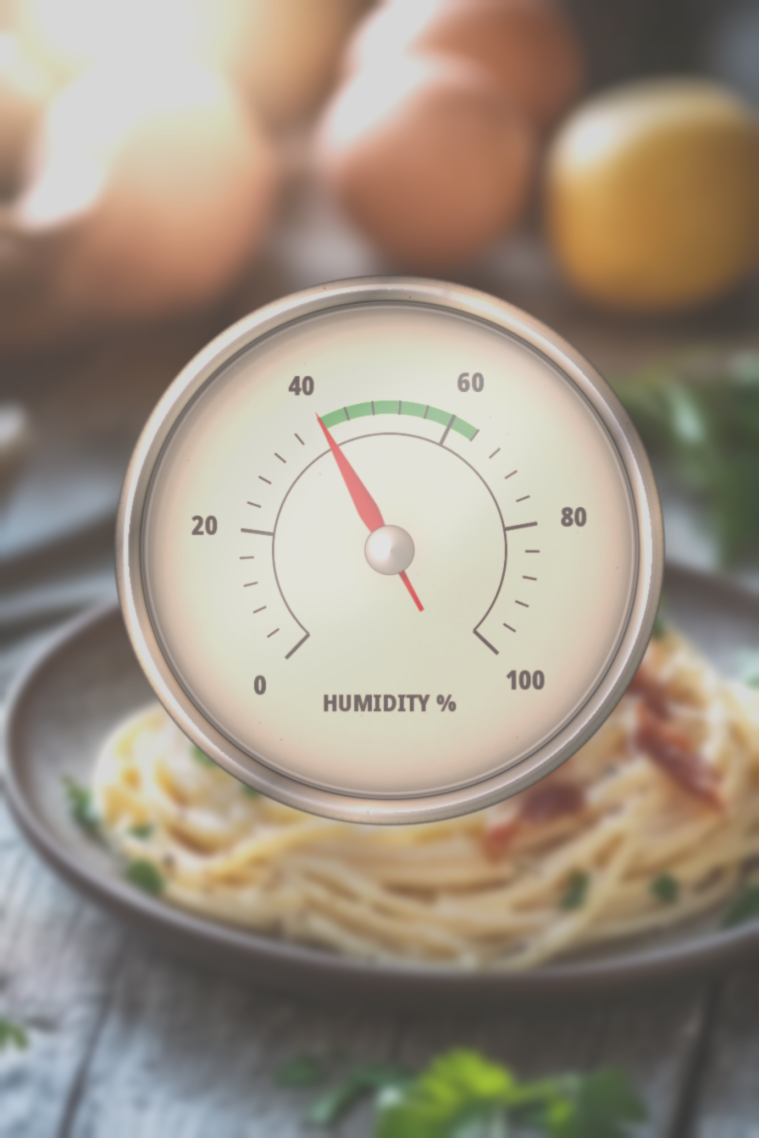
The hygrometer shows {"value": 40, "unit": "%"}
